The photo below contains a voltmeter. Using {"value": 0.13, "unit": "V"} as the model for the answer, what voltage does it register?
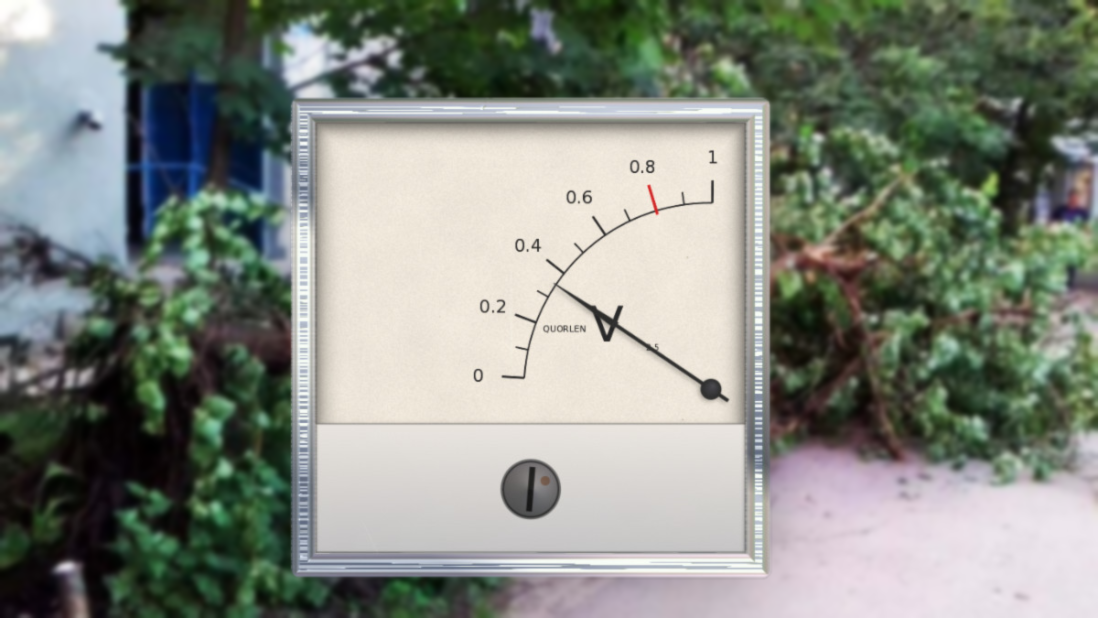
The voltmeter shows {"value": 0.35, "unit": "V"}
